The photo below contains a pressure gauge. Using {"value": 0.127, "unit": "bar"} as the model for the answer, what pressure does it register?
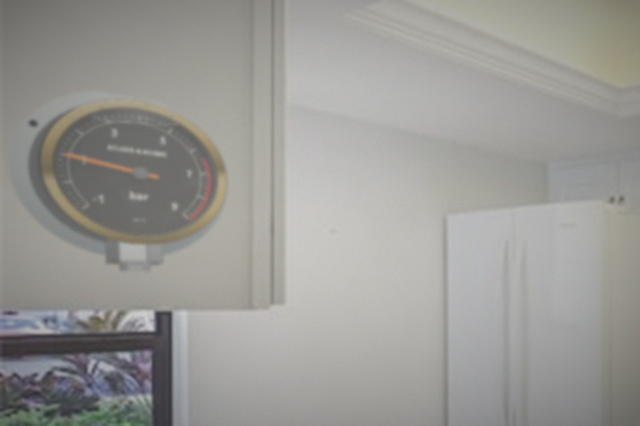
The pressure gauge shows {"value": 1, "unit": "bar"}
